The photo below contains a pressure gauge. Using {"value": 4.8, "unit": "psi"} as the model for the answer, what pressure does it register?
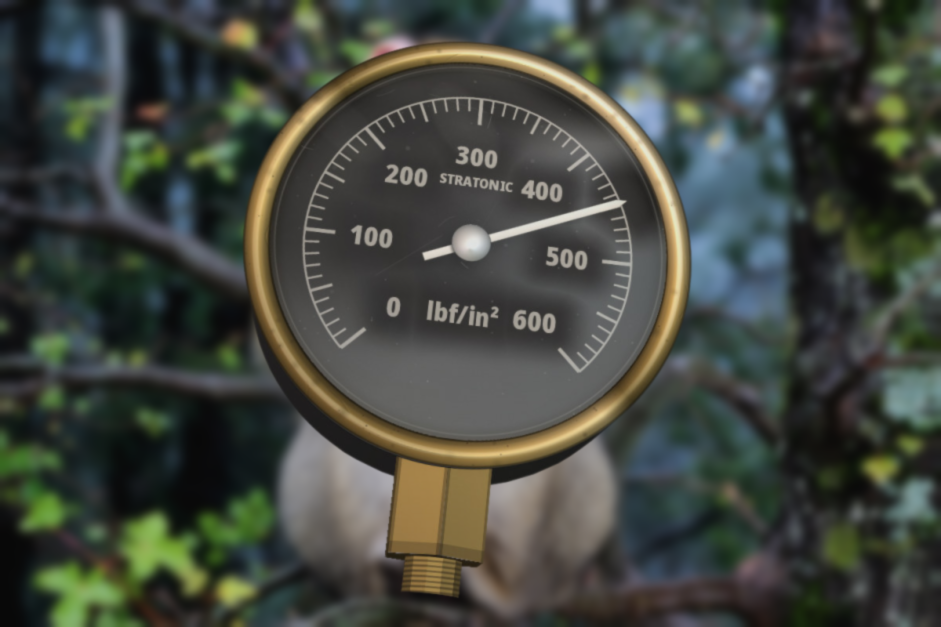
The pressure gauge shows {"value": 450, "unit": "psi"}
